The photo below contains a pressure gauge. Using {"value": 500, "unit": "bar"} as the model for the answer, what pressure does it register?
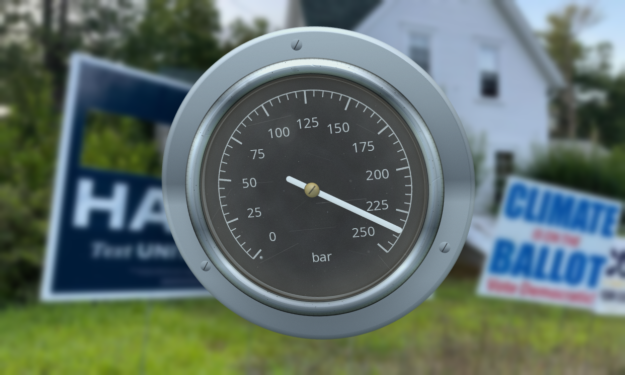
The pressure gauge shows {"value": 235, "unit": "bar"}
